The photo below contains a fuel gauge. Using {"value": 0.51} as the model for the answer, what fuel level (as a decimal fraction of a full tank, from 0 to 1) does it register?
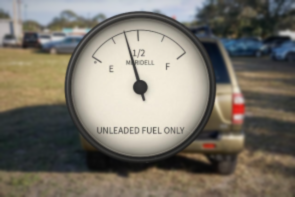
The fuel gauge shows {"value": 0.375}
